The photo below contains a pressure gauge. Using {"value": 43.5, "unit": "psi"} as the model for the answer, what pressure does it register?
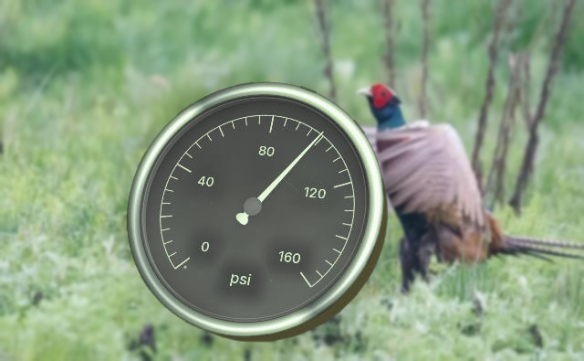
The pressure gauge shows {"value": 100, "unit": "psi"}
